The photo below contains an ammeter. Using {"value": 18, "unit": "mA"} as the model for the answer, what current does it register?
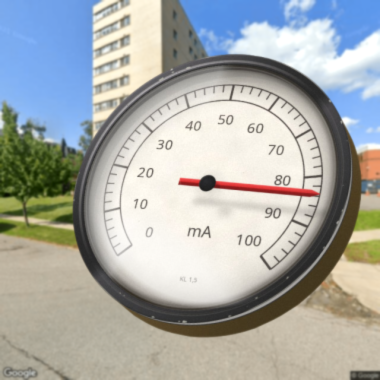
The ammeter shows {"value": 84, "unit": "mA"}
